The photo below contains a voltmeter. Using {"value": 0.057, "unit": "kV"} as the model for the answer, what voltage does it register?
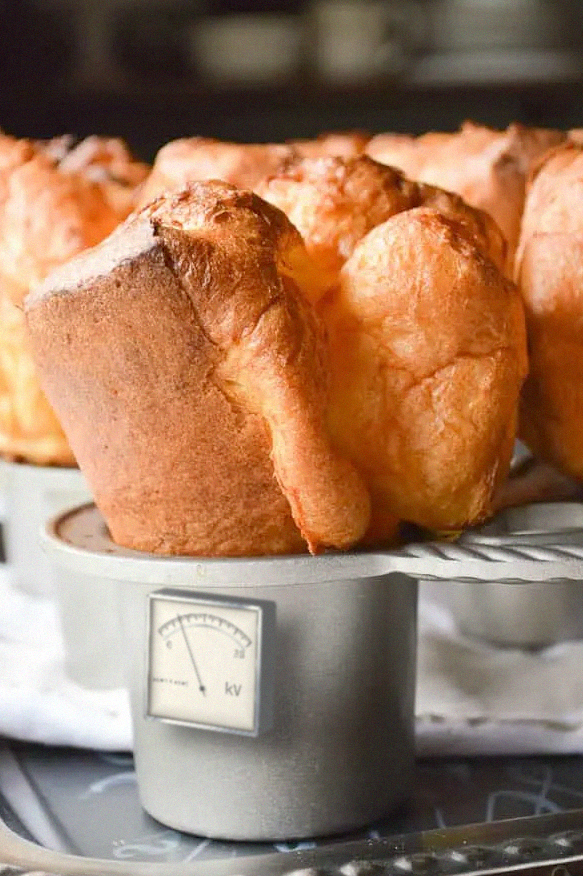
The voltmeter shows {"value": 7.5, "unit": "kV"}
